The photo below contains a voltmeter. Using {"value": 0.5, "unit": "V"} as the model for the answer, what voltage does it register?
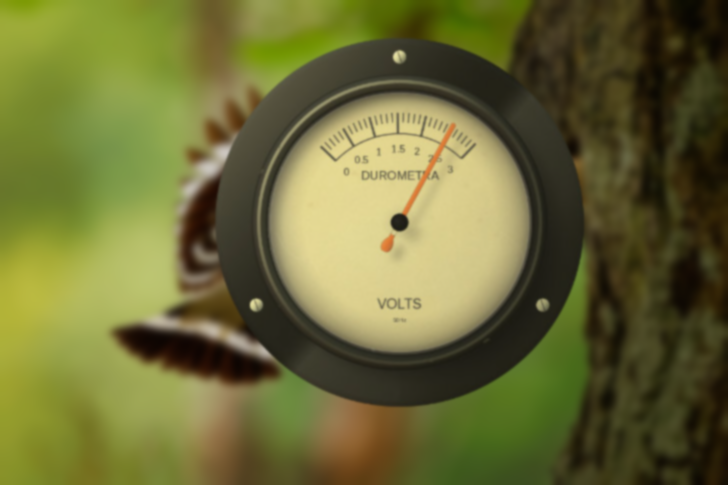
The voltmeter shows {"value": 2.5, "unit": "V"}
